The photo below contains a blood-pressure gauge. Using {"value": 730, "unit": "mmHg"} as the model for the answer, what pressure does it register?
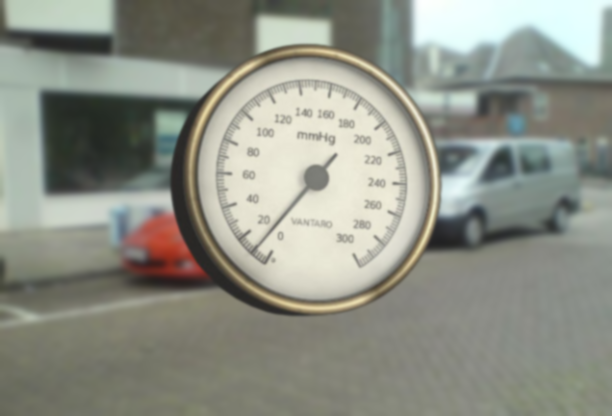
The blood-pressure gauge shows {"value": 10, "unit": "mmHg"}
